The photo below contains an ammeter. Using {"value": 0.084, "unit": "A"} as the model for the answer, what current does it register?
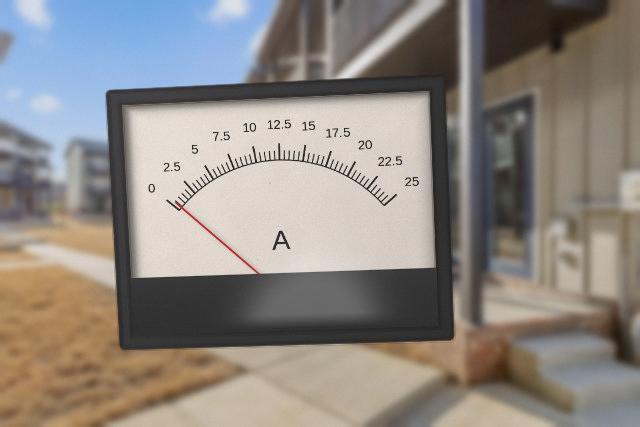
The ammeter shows {"value": 0.5, "unit": "A"}
